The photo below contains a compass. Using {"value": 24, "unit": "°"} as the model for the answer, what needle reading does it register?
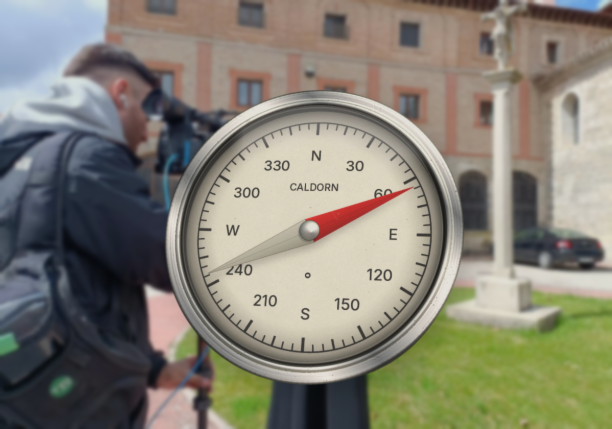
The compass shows {"value": 65, "unit": "°"}
